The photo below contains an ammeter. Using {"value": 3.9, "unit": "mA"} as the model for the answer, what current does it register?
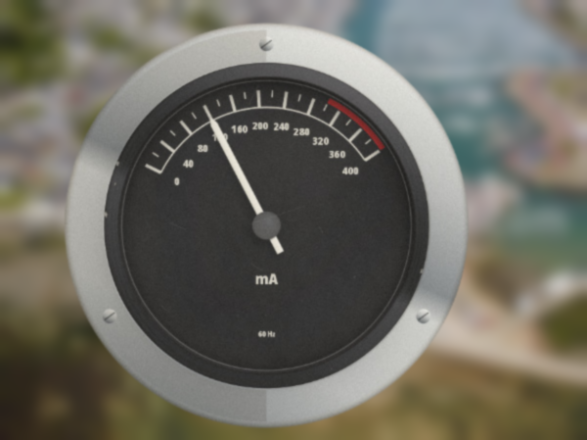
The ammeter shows {"value": 120, "unit": "mA"}
